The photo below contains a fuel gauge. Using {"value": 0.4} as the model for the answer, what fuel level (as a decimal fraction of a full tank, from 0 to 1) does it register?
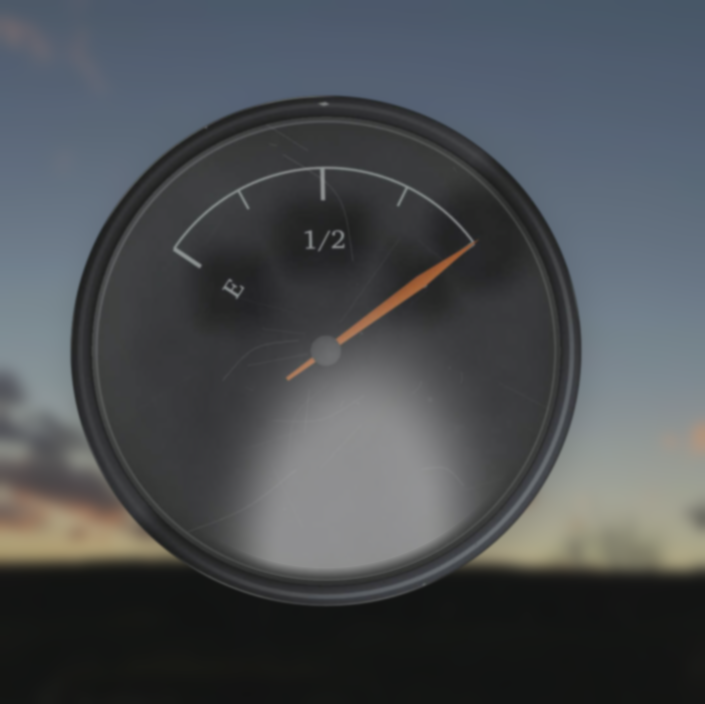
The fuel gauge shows {"value": 1}
